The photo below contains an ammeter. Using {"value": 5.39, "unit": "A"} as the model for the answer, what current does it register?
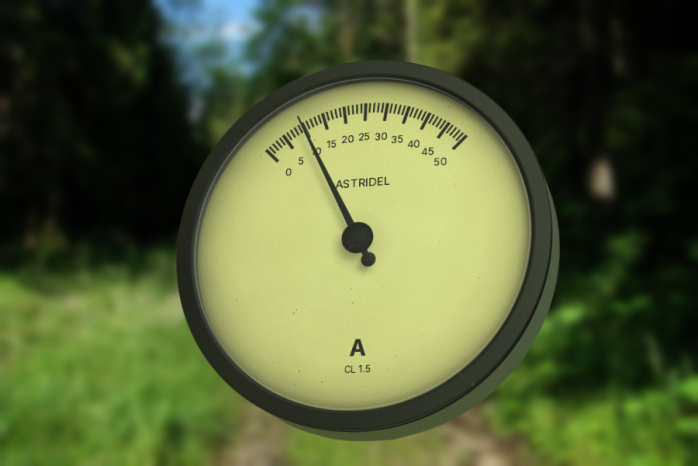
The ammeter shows {"value": 10, "unit": "A"}
